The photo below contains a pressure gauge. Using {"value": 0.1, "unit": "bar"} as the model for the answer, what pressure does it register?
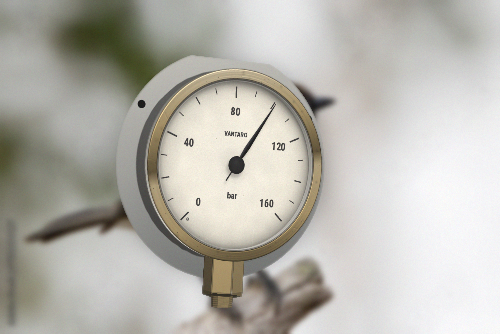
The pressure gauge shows {"value": 100, "unit": "bar"}
